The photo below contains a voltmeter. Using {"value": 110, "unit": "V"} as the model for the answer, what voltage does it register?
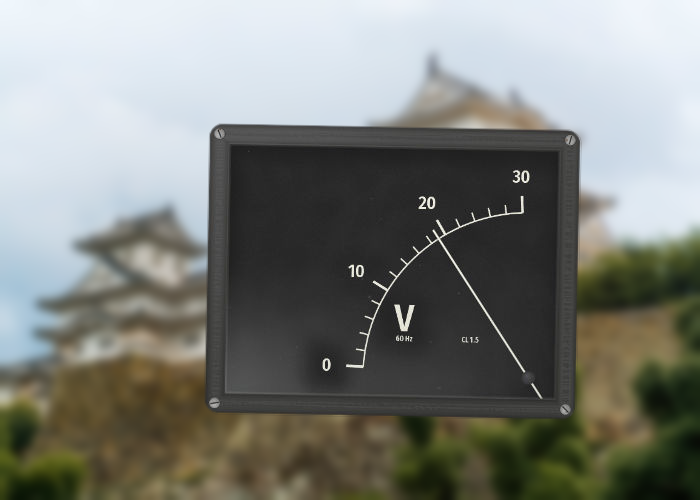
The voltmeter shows {"value": 19, "unit": "V"}
